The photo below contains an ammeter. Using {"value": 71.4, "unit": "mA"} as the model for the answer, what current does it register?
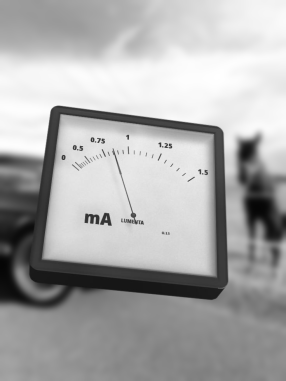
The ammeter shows {"value": 0.85, "unit": "mA"}
